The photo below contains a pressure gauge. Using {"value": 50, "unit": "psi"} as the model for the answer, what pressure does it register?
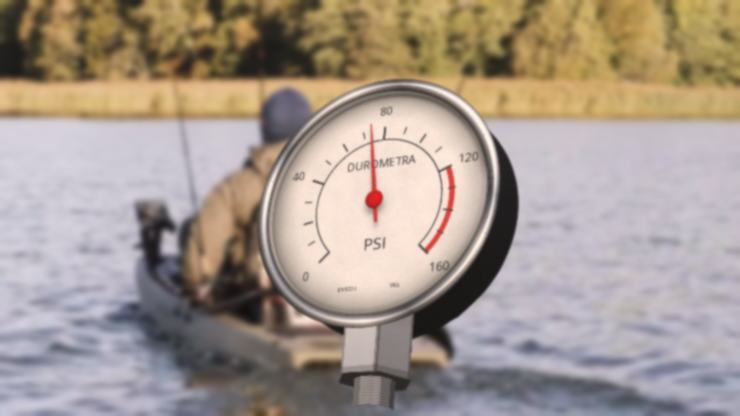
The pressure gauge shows {"value": 75, "unit": "psi"}
